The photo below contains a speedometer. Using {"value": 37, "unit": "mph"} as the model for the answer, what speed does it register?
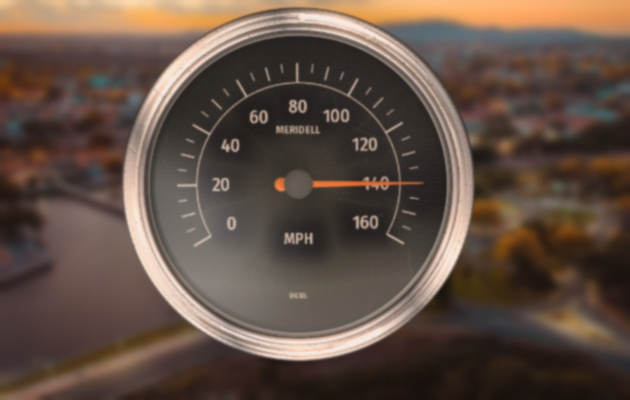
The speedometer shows {"value": 140, "unit": "mph"}
